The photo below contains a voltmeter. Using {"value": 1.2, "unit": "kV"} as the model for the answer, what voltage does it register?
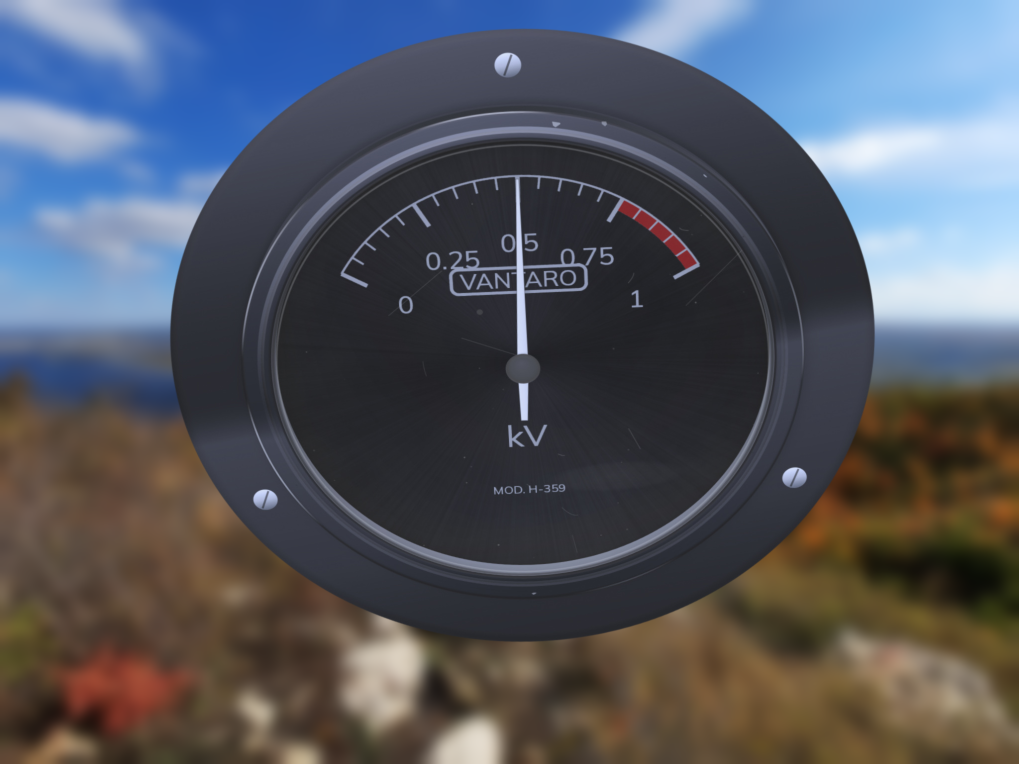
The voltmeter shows {"value": 0.5, "unit": "kV"}
